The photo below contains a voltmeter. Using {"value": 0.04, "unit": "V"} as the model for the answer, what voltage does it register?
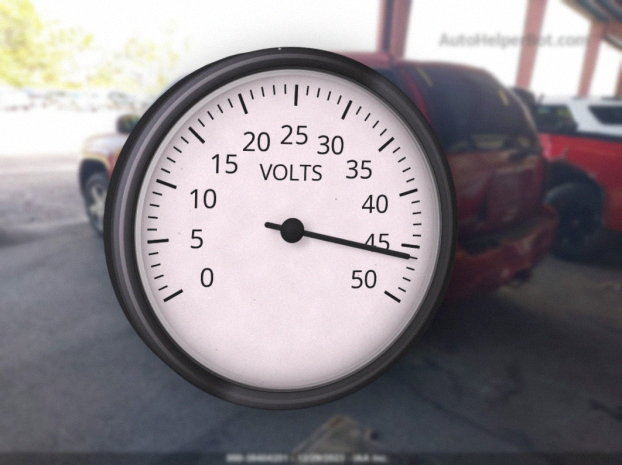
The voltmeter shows {"value": 46, "unit": "V"}
